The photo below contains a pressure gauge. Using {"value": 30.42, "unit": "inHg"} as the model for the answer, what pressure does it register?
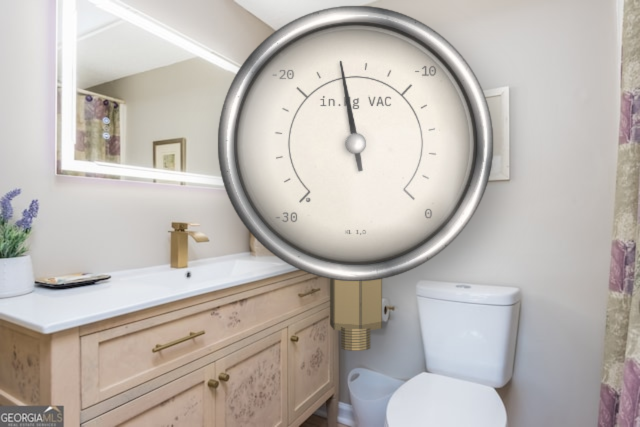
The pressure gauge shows {"value": -16, "unit": "inHg"}
